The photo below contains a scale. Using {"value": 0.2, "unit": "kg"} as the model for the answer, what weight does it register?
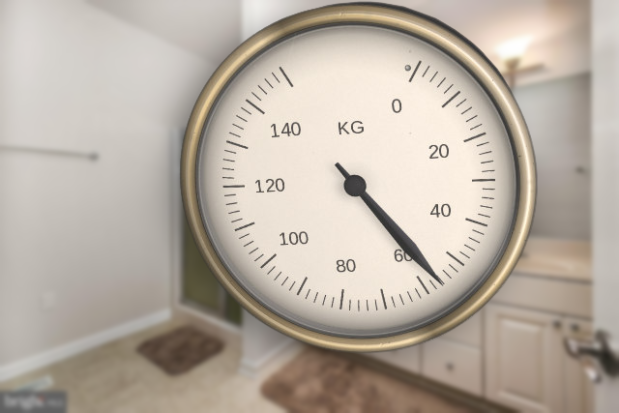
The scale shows {"value": 56, "unit": "kg"}
